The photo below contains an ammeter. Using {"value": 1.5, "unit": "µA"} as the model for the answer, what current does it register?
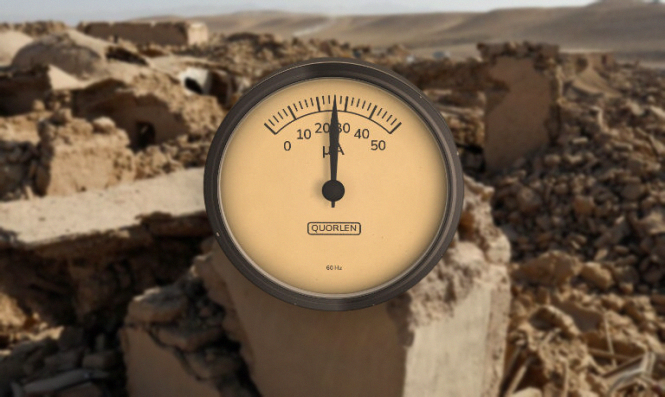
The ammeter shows {"value": 26, "unit": "µA"}
